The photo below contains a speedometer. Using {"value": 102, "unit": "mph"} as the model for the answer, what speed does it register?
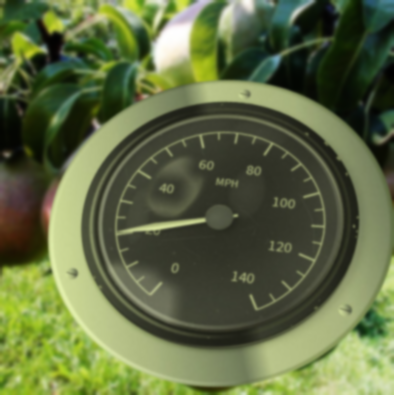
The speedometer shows {"value": 20, "unit": "mph"}
